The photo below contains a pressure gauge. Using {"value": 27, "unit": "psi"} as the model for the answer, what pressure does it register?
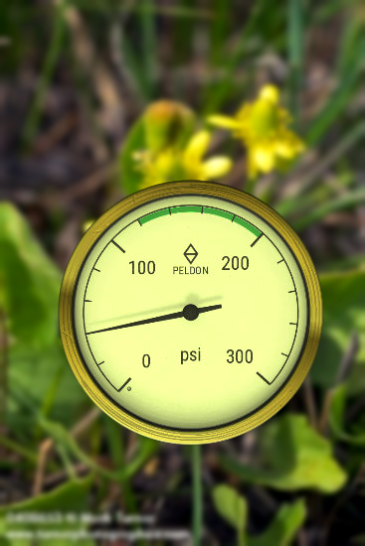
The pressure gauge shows {"value": 40, "unit": "psi"}
